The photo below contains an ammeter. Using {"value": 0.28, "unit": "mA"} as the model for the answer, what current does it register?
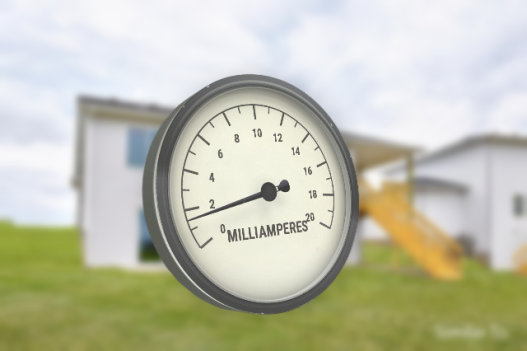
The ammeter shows {"value": 1.5, "unit": "mA"}
